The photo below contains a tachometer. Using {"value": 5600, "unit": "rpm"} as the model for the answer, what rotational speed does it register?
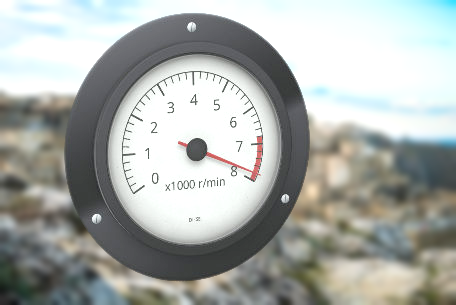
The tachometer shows {"value": 7800, "unit": "rpm"}
